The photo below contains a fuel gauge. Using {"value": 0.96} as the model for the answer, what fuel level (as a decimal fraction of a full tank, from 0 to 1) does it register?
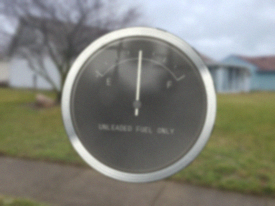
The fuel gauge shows {"value": 0.5}
